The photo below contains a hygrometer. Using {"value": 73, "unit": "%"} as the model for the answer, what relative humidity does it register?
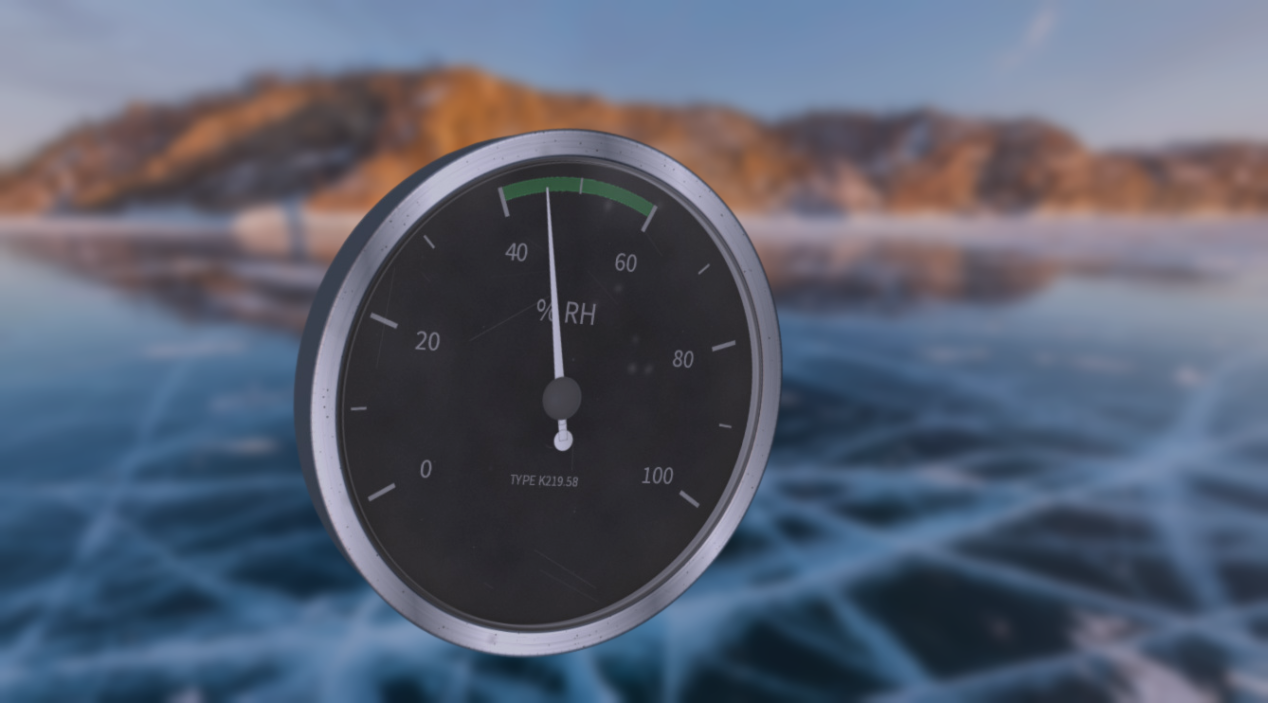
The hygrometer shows {"value": 45, "unit": "%"}
